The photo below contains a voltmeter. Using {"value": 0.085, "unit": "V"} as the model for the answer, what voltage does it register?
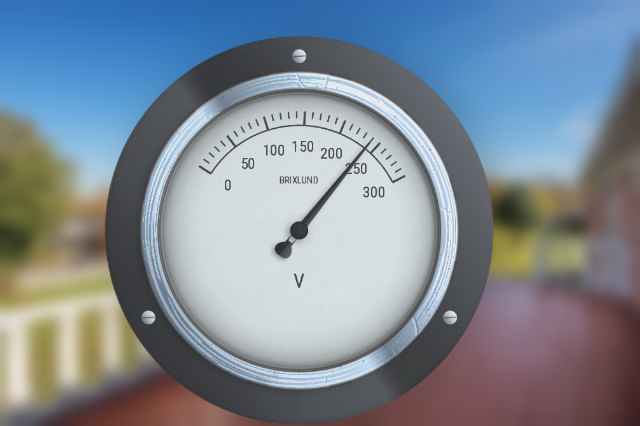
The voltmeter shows {"value": 240, "unit": "V"}
